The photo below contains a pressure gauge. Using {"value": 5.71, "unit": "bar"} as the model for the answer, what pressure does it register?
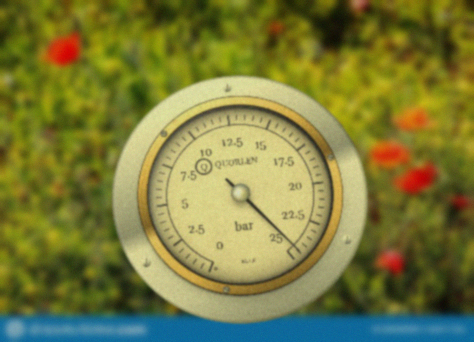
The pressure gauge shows {"value": 24.5, "unit": "bar"}
